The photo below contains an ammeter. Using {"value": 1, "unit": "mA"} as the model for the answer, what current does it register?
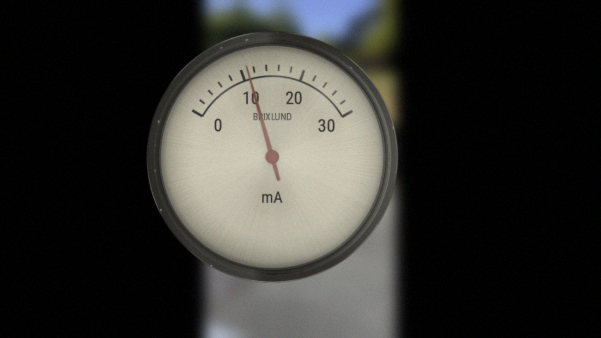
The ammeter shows {"value": 11, "unit": "mA"}
